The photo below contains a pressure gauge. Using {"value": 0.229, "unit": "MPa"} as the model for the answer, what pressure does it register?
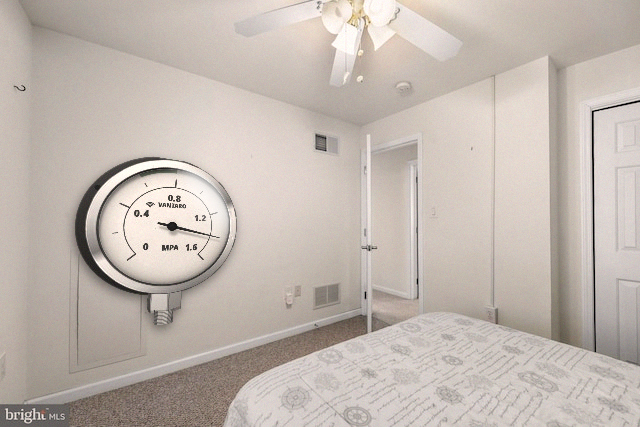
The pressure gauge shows {"value": 1.4, "unit": "MPa"}
